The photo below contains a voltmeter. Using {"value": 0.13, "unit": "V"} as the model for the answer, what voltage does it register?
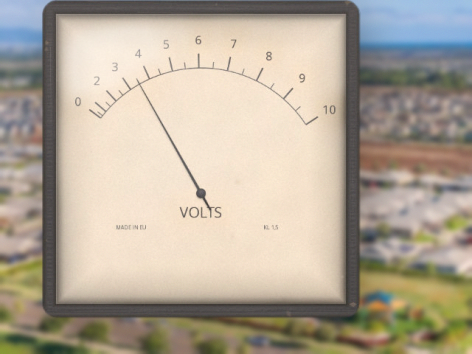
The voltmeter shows {"value": 3.5, "unit": "V"}
